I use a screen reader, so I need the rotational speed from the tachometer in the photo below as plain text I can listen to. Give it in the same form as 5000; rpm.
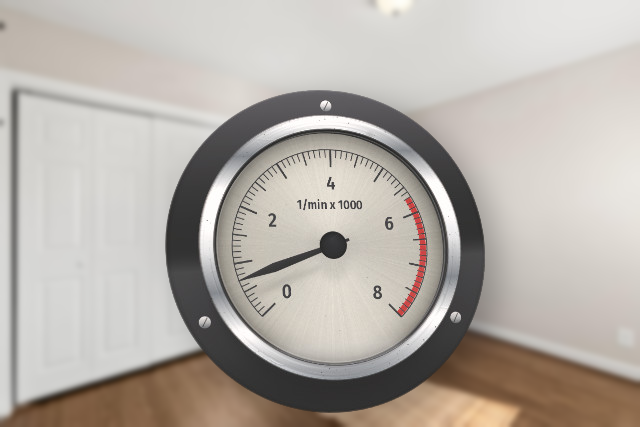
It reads 700; rpm
